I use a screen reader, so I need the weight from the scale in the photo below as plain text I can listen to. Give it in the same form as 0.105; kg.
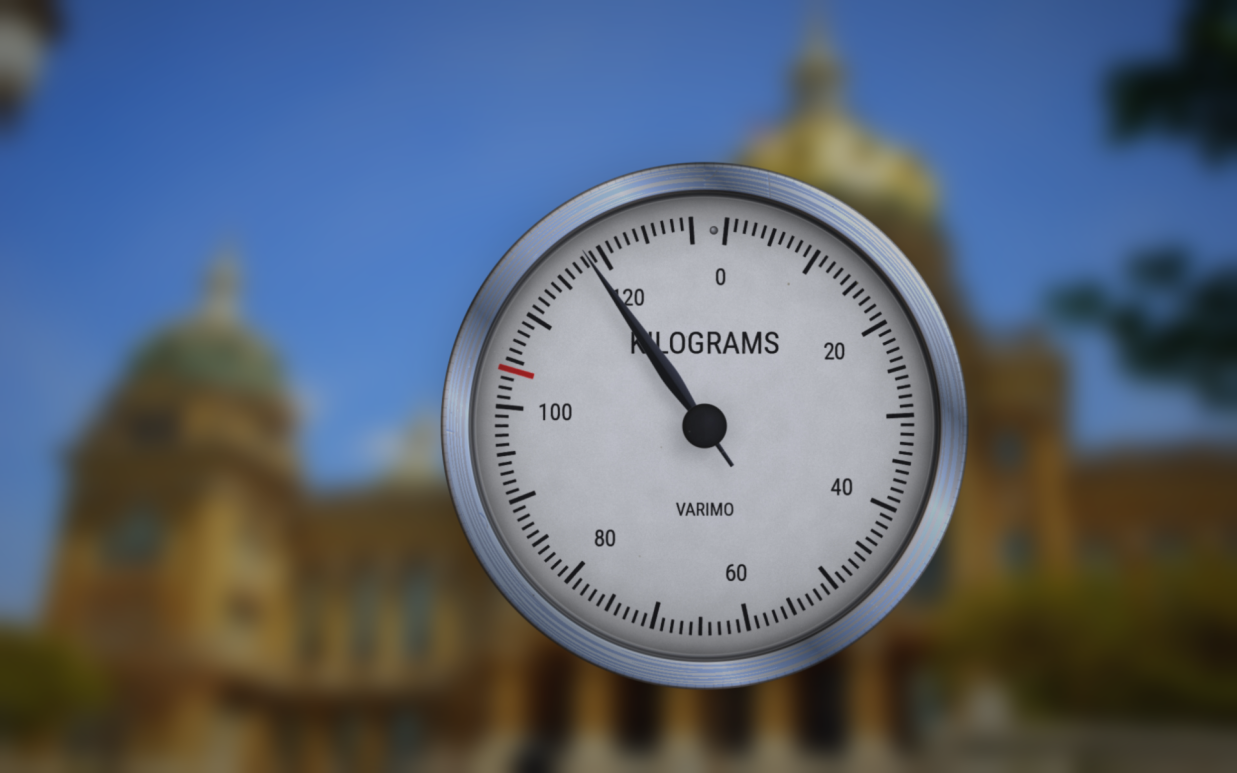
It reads 118.5; kg
